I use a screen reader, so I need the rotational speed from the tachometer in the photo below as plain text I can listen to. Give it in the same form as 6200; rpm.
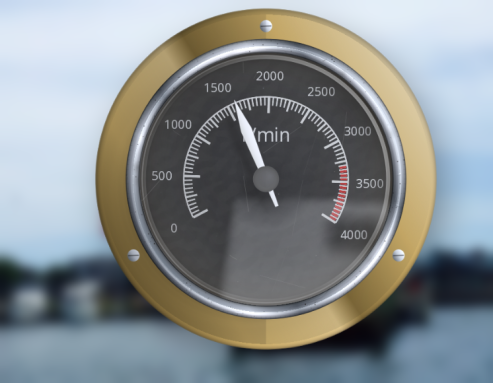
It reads 1600; rpm
